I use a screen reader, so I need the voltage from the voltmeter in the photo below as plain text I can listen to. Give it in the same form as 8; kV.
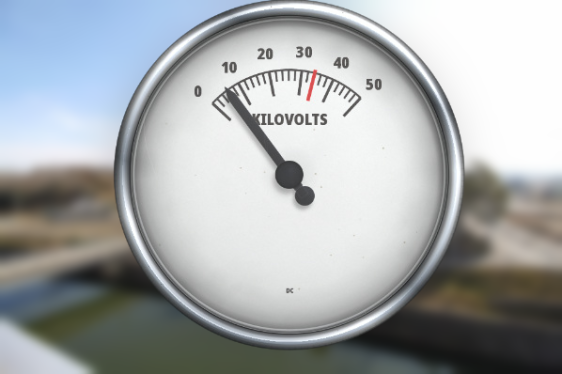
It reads 6; kV
